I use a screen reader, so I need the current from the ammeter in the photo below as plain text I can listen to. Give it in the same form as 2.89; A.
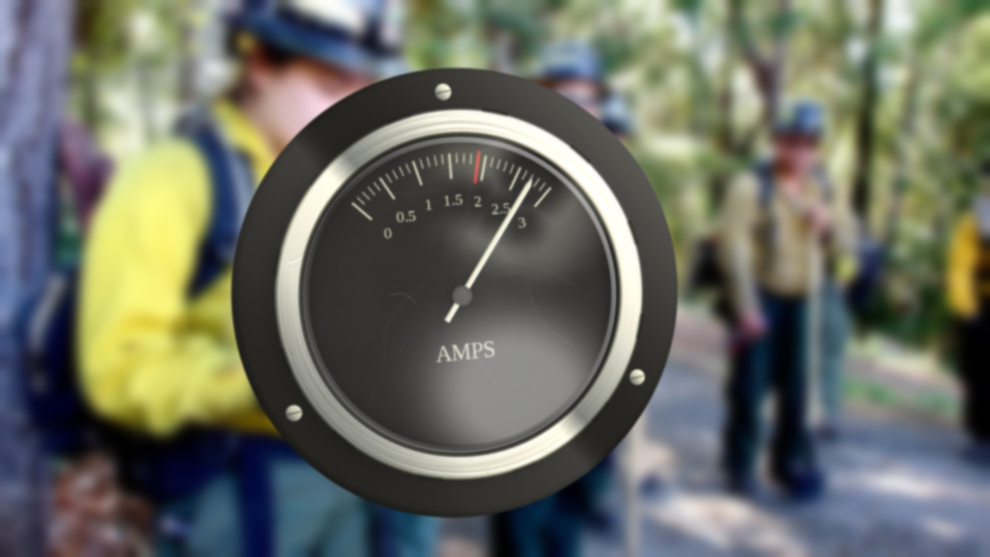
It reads 2.7; A
